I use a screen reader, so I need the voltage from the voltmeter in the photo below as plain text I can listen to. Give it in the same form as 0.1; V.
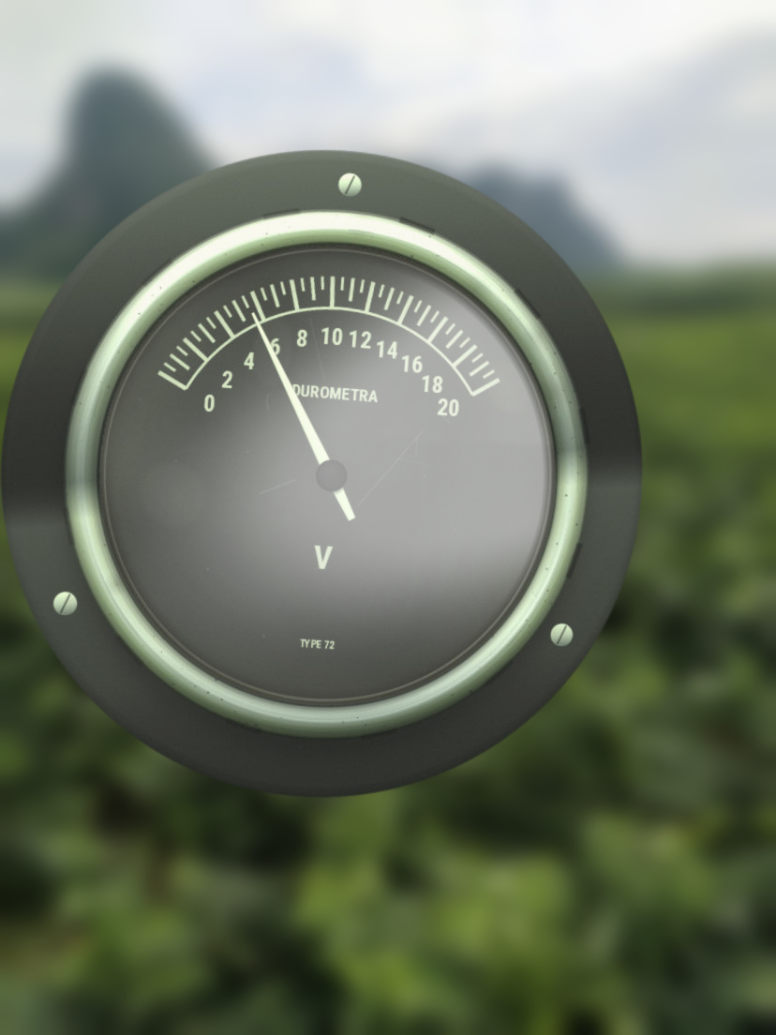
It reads 5.5; V
